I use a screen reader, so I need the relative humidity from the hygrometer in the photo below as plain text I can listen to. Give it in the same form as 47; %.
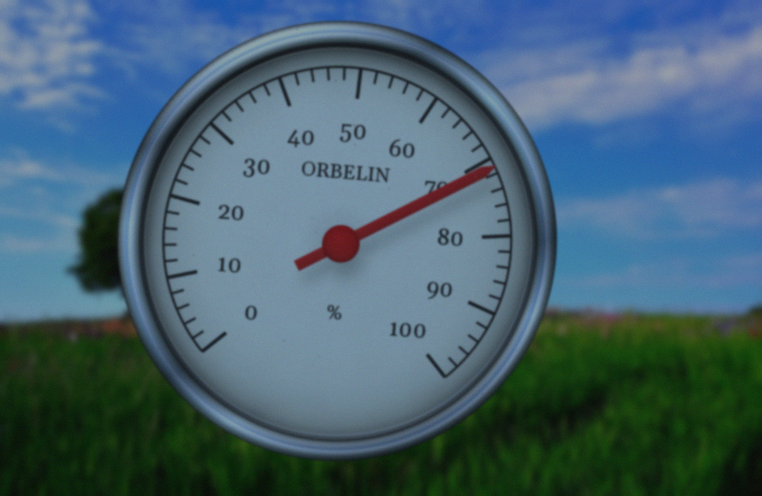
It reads 71; %
